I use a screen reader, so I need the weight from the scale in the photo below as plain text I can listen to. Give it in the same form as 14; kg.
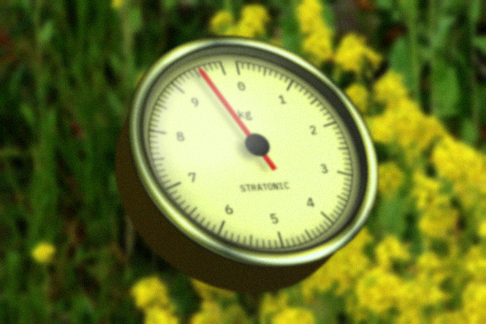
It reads 9.5; kg
